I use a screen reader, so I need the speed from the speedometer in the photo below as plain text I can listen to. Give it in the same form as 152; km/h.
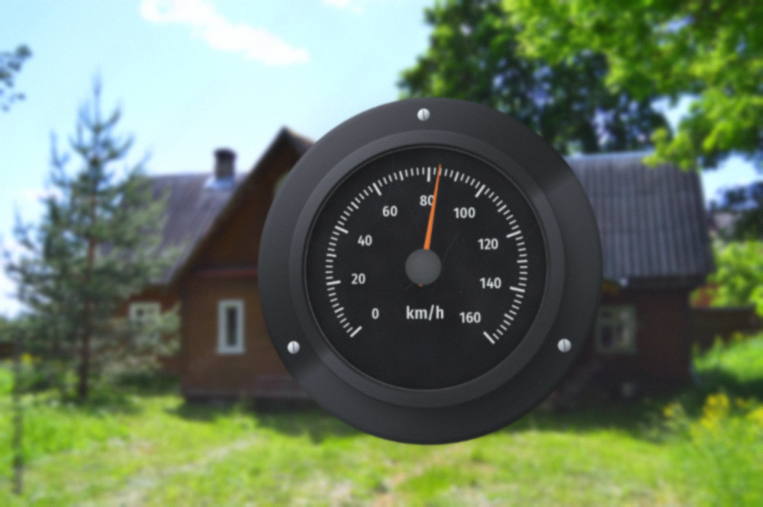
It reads 84; km/h
